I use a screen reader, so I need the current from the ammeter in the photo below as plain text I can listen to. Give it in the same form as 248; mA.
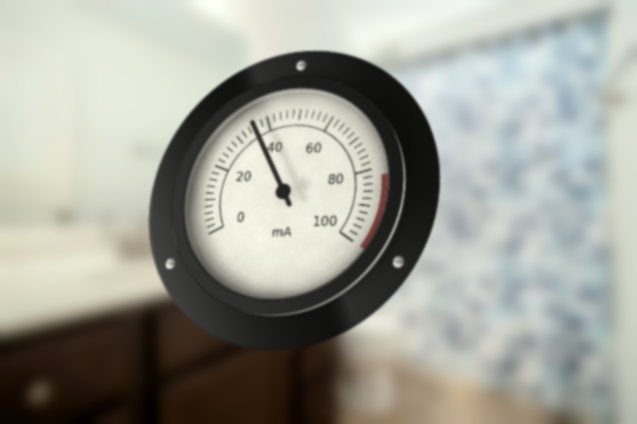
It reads 36; mA
